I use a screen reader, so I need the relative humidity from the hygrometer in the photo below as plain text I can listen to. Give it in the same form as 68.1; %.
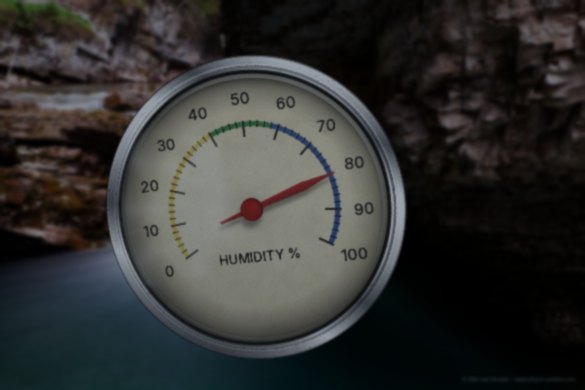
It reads 80; %
